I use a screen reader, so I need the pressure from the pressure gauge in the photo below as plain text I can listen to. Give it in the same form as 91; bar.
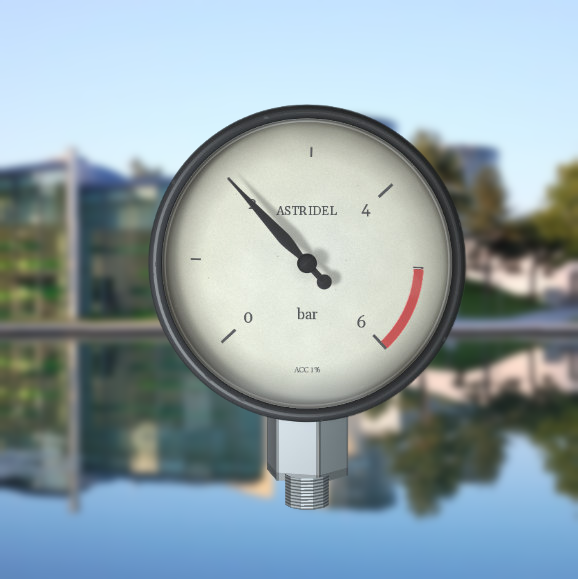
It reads 2; bar
